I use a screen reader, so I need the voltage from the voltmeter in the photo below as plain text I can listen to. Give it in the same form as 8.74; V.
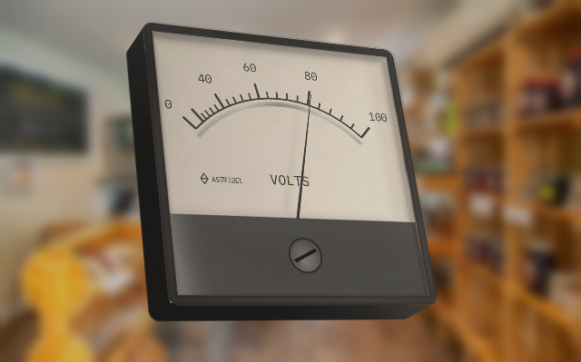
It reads 80; V
